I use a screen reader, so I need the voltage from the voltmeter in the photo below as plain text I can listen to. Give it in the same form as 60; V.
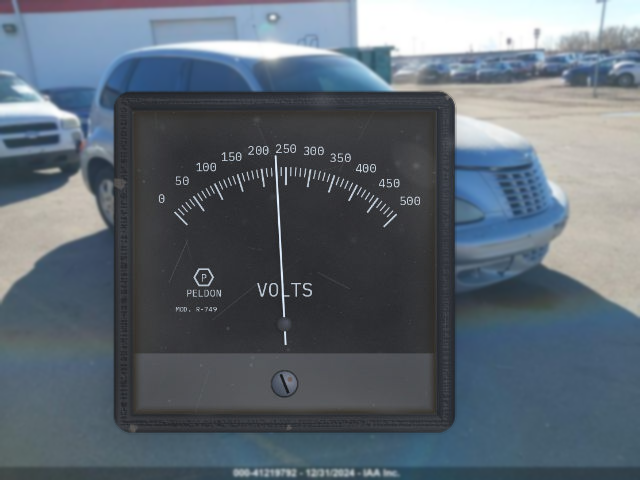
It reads 230; V
